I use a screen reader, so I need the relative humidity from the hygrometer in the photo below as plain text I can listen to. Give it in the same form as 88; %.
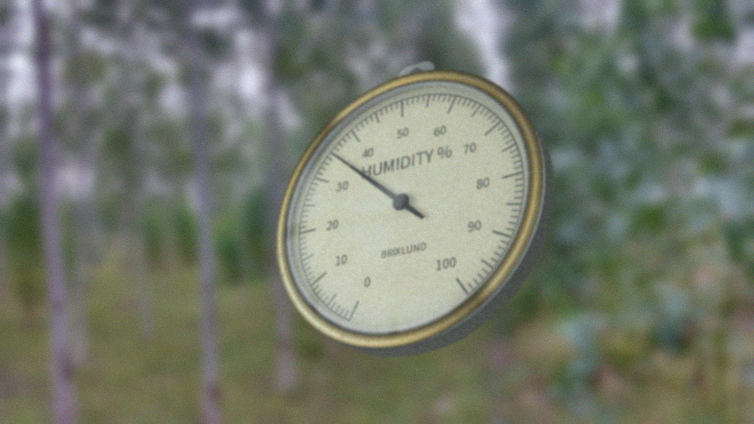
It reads 35; %
